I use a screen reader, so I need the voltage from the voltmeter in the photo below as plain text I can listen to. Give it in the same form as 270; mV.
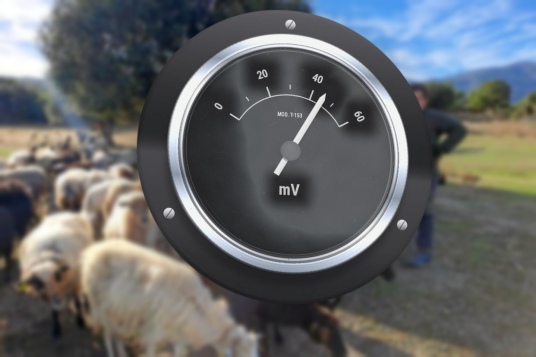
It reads 45; mV
